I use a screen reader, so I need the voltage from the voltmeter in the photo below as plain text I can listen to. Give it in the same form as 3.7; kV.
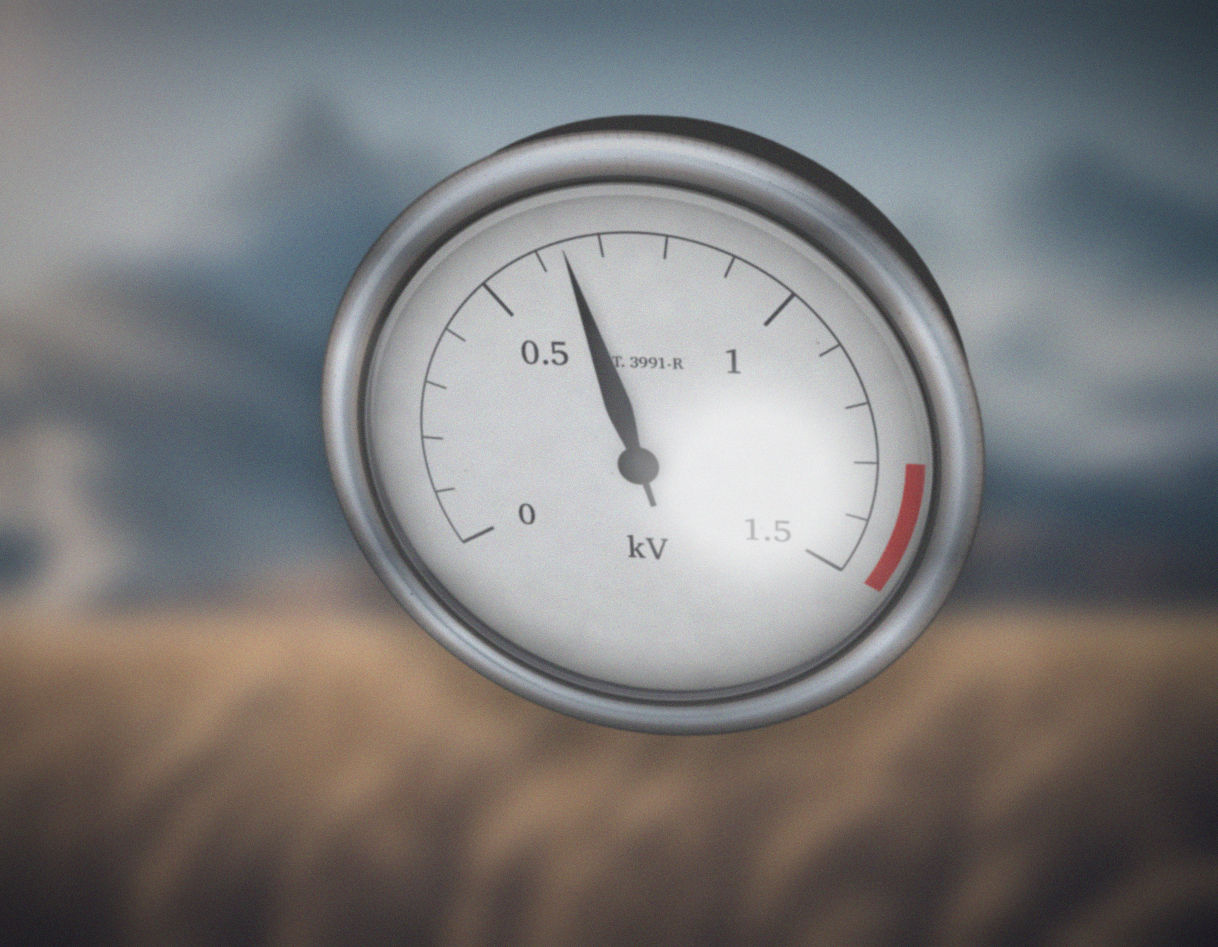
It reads 0.65; kV
